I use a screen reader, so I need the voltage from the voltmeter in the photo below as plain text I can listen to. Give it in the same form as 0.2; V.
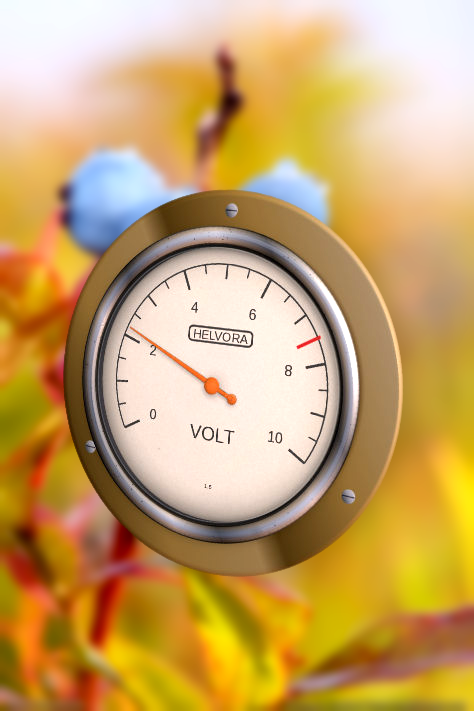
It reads 2.25; V
